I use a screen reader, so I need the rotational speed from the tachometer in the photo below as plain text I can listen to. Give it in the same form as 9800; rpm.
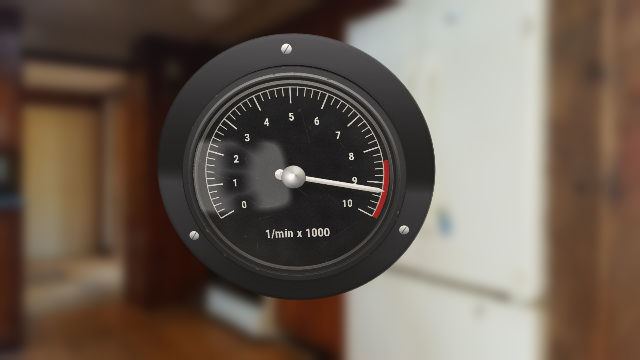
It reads 9200; rpm
